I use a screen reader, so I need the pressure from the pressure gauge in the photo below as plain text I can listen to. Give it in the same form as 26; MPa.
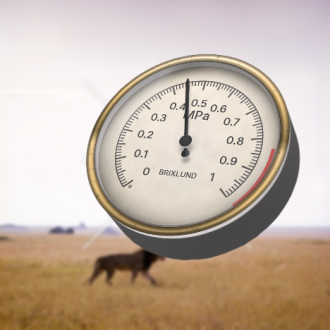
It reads 0.45; MPa
